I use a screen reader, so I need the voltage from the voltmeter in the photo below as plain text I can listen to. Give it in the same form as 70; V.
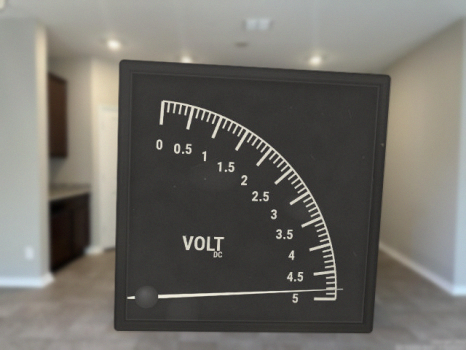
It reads 4.8; V
